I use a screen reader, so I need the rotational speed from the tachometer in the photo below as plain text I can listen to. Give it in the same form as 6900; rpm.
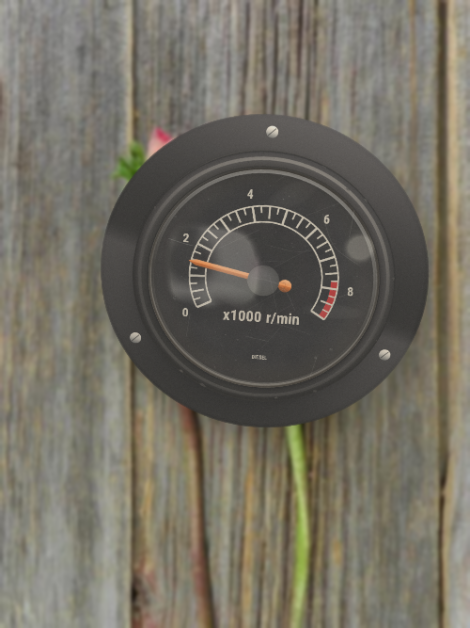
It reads 1500; rpm
